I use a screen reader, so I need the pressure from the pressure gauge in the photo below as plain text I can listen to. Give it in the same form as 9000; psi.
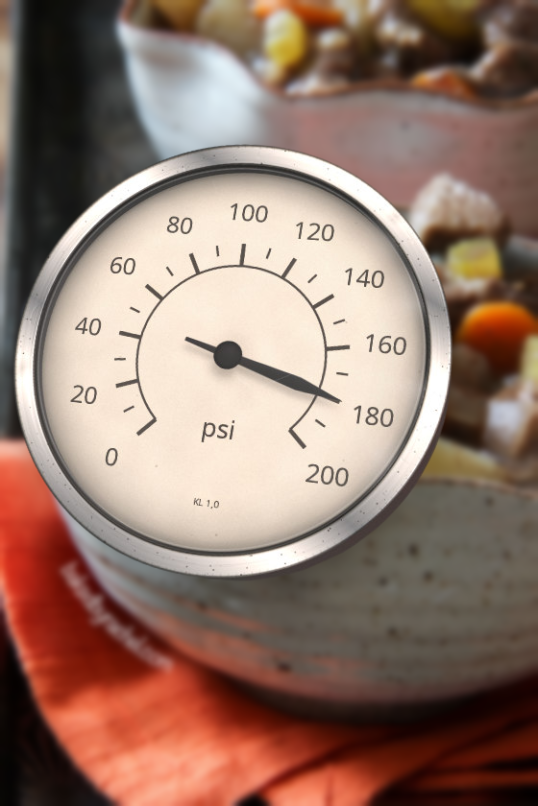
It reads 180; psi
